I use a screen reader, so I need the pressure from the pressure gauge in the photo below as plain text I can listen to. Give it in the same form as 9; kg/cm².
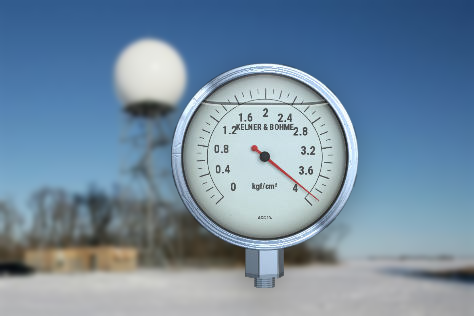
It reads 3.9; kg/cm²
